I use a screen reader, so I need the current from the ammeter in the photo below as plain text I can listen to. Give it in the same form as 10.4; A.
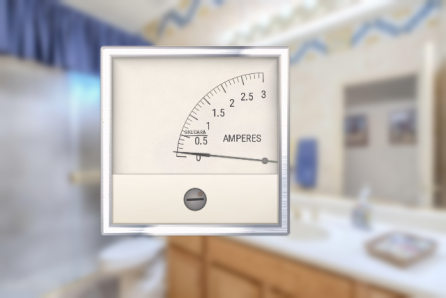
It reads 0.1; A
